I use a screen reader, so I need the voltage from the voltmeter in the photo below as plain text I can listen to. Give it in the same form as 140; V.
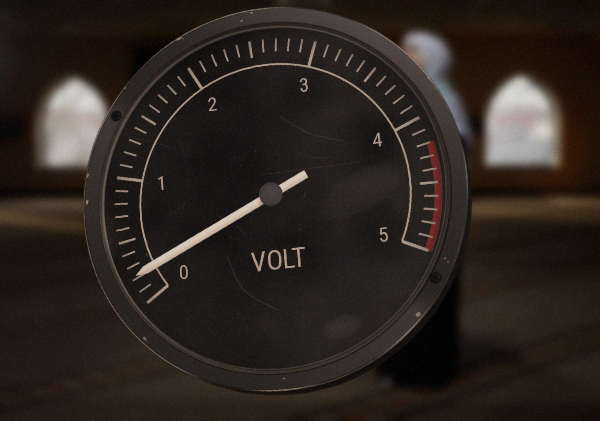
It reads 0.2; V
